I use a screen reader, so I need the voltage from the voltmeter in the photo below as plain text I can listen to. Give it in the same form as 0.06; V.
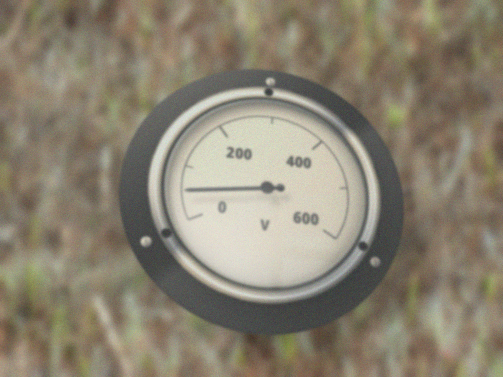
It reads 50; V
